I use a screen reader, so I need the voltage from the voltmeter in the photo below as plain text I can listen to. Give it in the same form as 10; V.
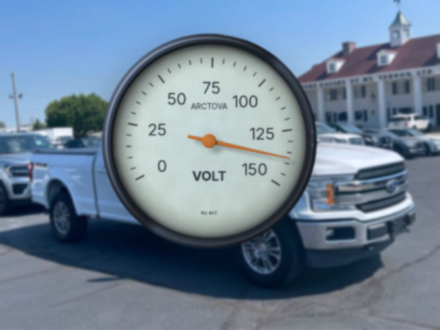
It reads 137.5; V
